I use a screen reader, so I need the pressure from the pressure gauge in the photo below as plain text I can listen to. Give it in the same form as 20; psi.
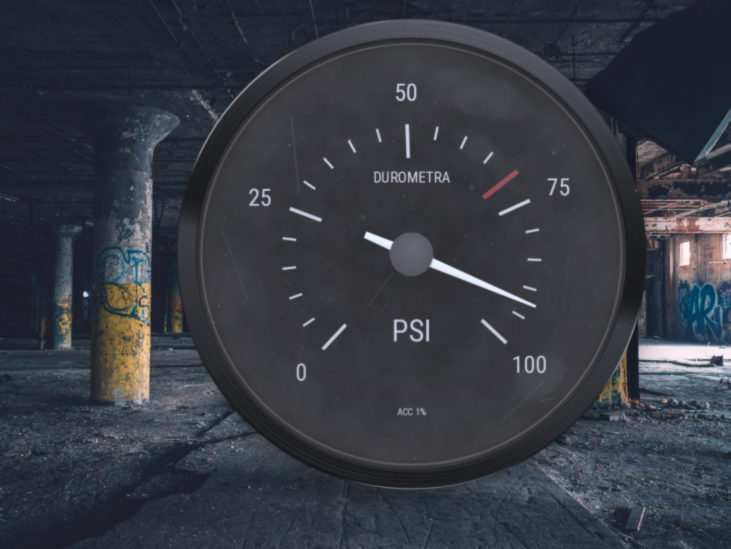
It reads 92.5; psi
